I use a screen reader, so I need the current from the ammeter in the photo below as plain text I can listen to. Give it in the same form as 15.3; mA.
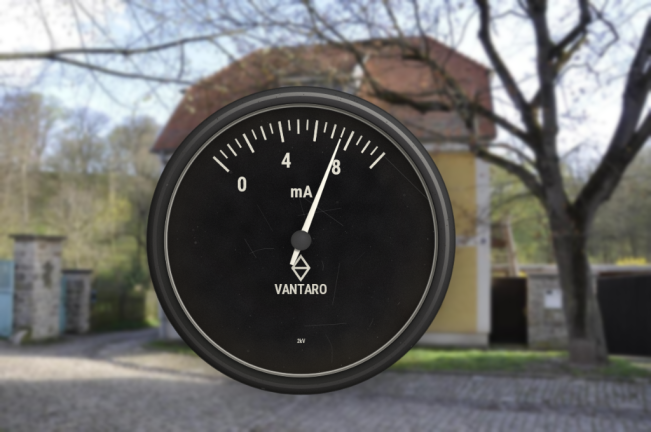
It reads 7.5; mA
